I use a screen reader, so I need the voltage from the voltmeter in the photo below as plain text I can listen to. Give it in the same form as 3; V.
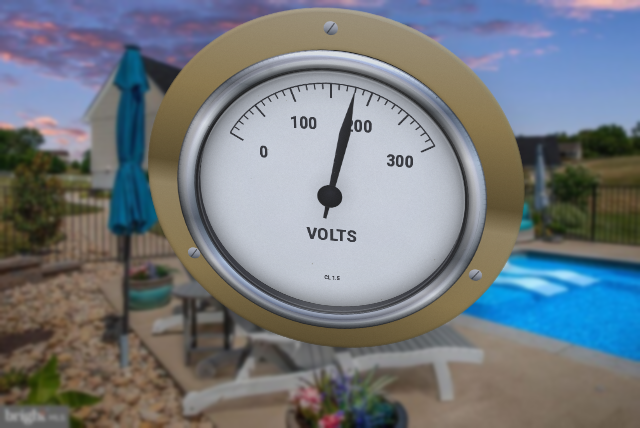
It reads 180; V
